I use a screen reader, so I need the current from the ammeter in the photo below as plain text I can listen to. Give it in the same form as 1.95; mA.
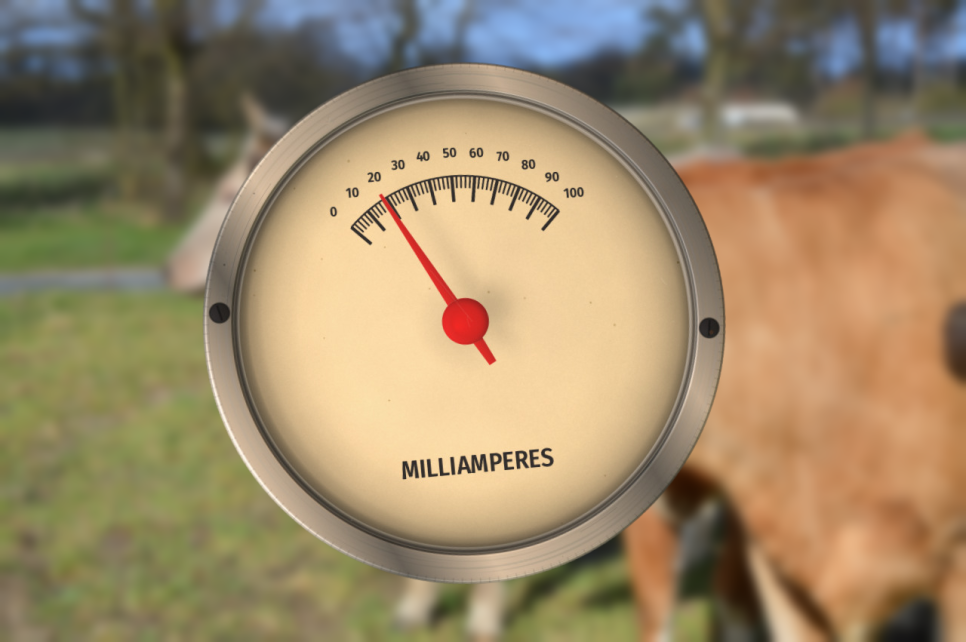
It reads 18; mA
